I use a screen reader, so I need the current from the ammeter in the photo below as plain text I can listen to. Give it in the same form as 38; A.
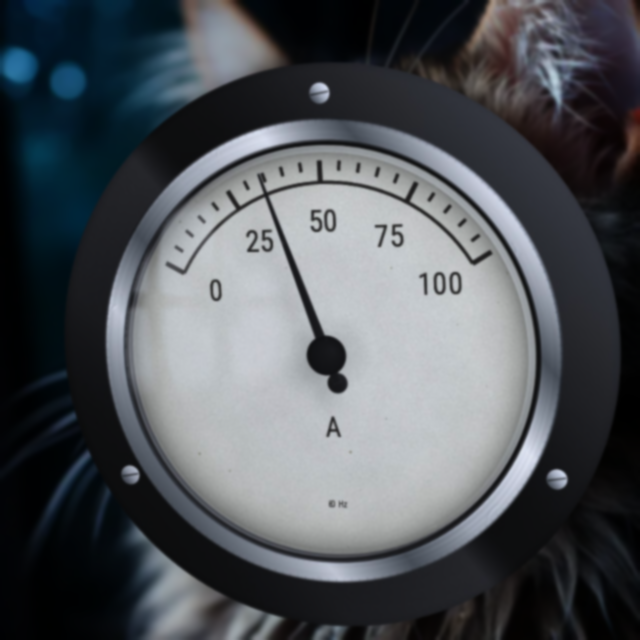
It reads 35; A
